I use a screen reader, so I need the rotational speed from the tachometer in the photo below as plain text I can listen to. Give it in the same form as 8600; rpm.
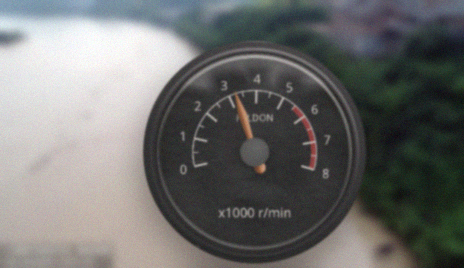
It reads 3250; rpm
